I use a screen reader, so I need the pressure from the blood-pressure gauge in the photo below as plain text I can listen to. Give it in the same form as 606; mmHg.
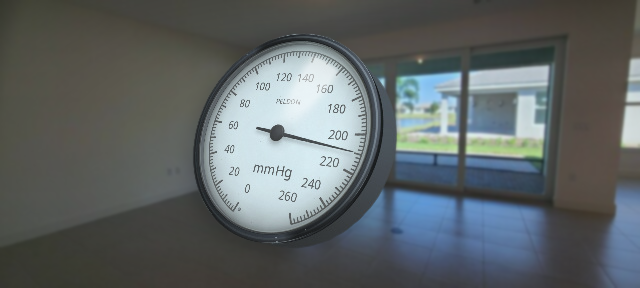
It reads 210; mmHg
